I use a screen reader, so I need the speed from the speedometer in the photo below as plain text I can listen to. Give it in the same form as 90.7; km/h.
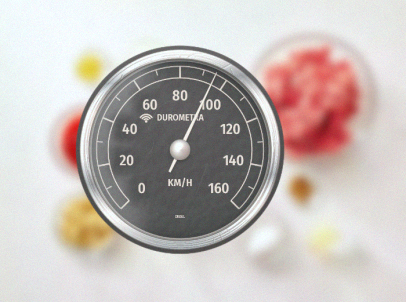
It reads 95; km/h
